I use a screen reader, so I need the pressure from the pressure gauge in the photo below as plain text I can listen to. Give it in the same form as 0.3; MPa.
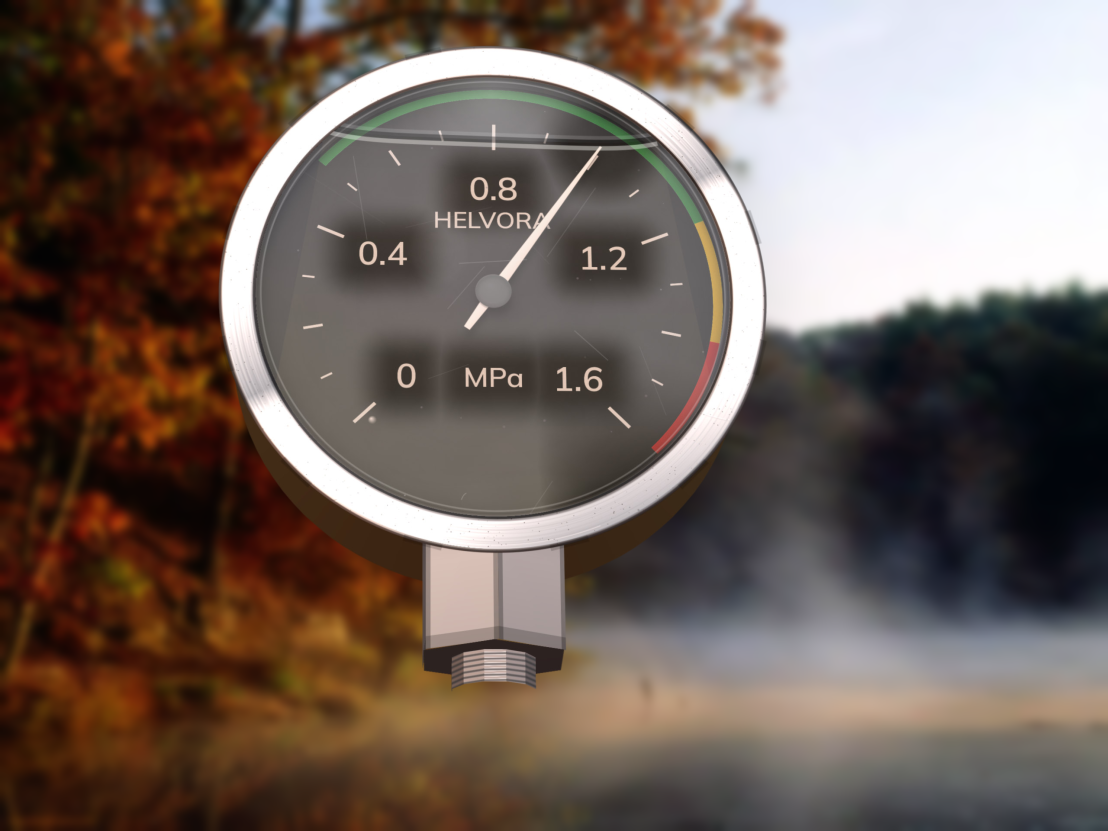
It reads 1; MPa
